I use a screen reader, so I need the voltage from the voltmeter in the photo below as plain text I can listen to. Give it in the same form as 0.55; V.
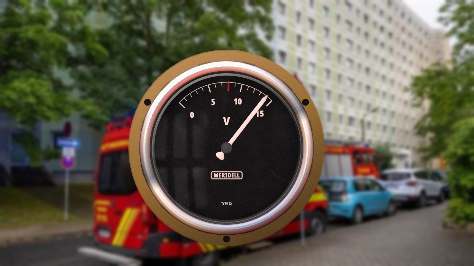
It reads 14; V
